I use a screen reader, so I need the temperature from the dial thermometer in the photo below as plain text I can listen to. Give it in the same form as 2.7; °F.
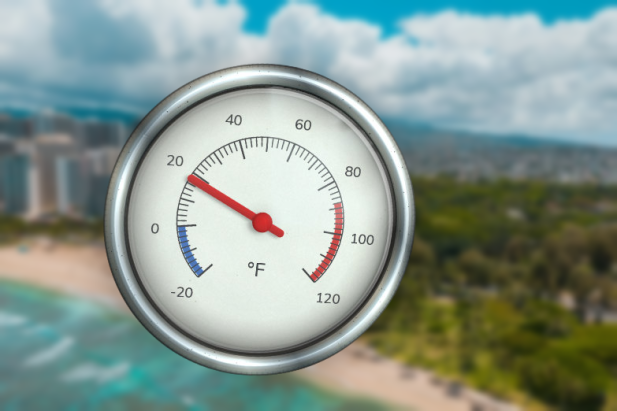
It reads 18; °F
